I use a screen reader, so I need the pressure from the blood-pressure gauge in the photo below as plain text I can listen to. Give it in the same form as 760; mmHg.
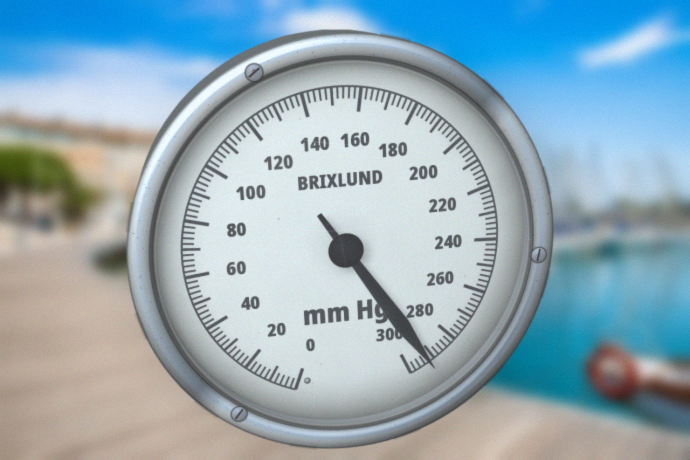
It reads 292; mmHg
